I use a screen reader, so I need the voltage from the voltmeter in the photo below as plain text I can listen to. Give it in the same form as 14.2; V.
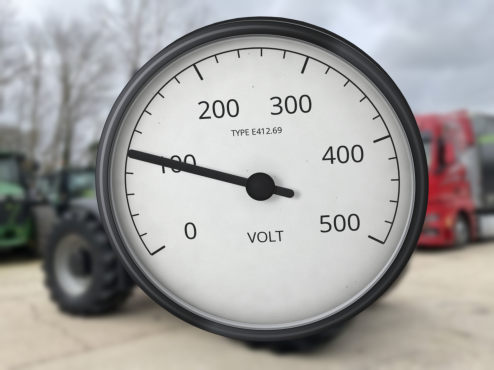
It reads 100; V
